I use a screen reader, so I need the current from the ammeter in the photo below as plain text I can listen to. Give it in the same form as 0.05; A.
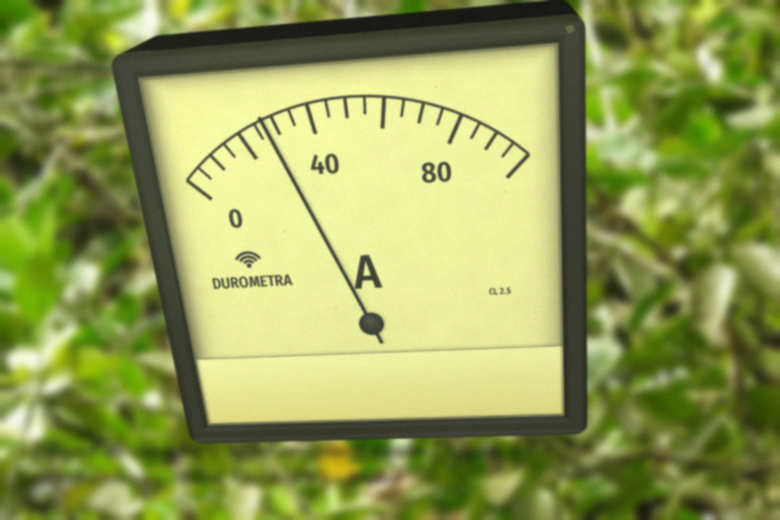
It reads 27.5; A
